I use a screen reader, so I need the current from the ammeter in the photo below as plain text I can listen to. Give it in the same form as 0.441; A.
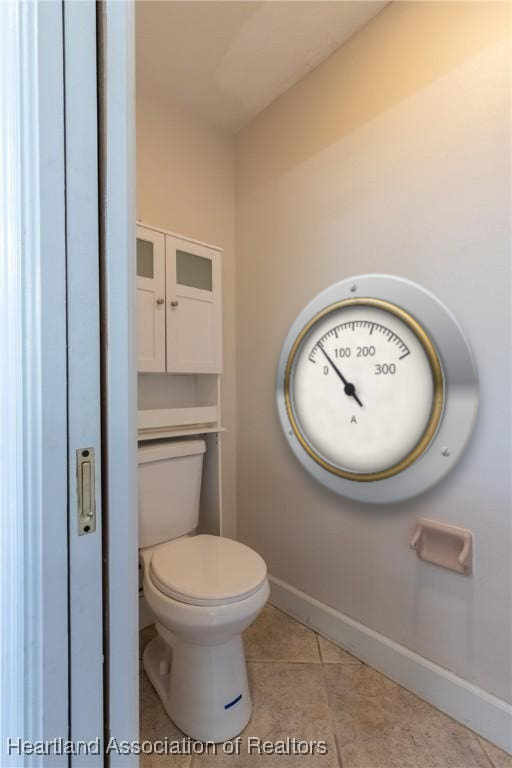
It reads 50; A
